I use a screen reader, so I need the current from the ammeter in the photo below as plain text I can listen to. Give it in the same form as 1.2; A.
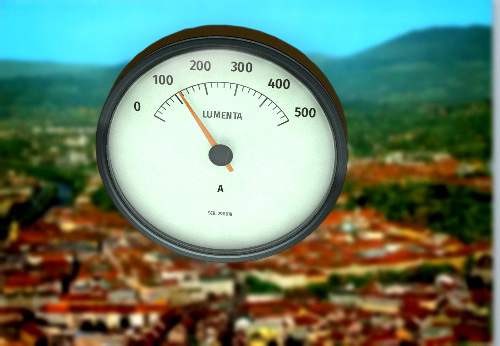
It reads 120; A
